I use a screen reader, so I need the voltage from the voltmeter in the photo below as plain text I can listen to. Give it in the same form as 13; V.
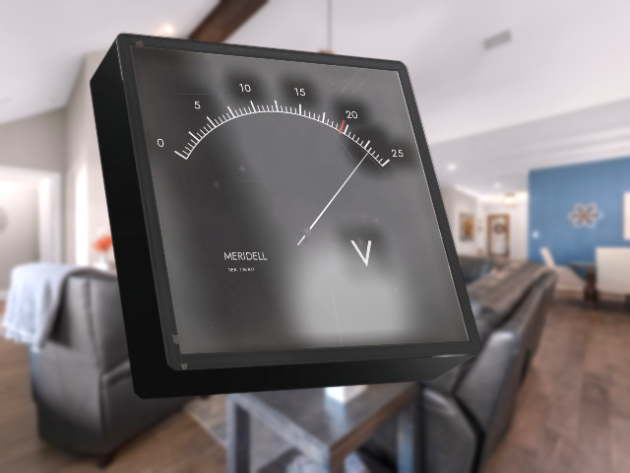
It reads 23; V
